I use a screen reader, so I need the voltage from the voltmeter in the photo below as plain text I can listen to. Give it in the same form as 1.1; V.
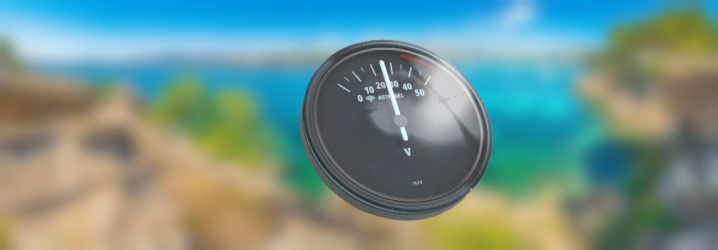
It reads 25; V
